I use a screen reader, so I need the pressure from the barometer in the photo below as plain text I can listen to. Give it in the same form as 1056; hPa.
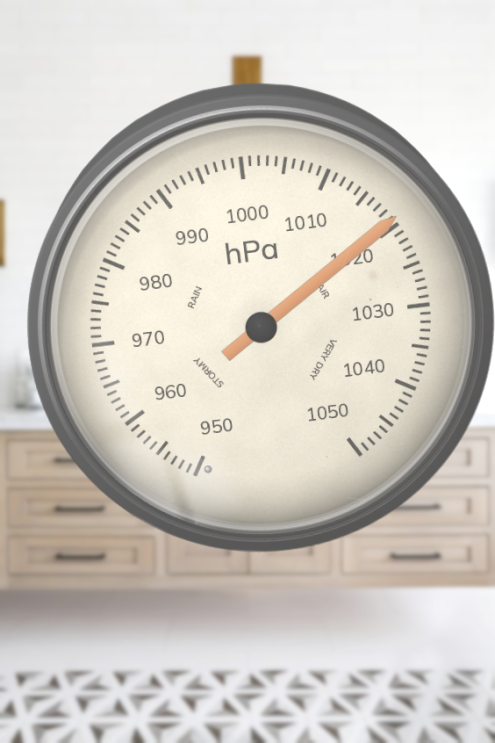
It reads 1019; hPa
